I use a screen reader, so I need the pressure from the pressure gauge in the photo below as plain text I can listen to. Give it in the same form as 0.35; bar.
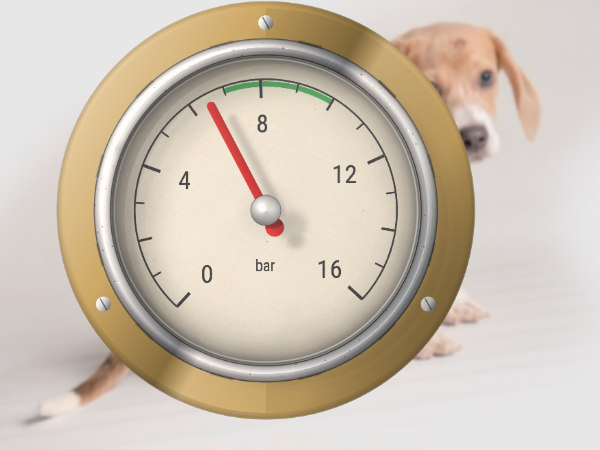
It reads 6.5; bar
